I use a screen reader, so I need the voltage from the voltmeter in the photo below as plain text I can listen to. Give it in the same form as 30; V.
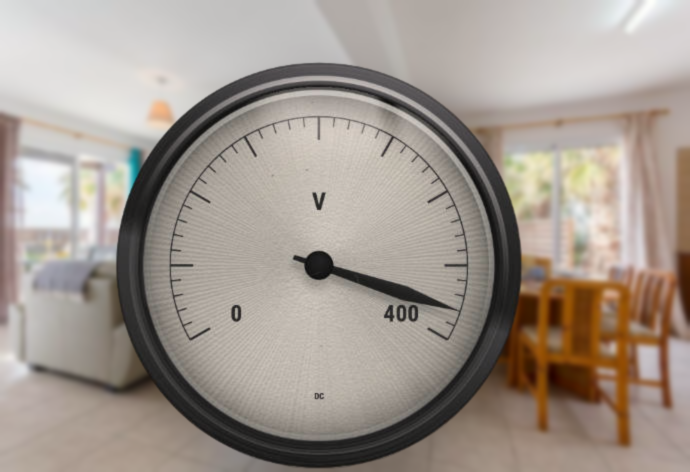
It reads 380; V
